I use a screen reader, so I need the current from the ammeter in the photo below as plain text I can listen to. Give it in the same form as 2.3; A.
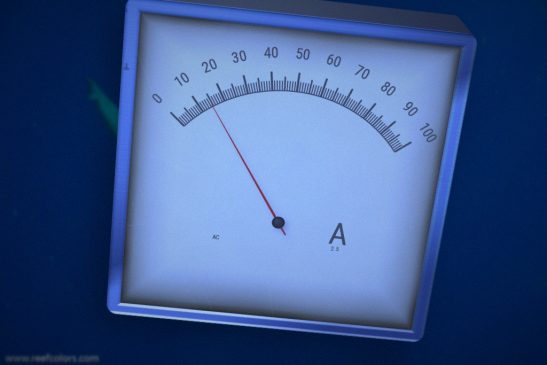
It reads 15; A
